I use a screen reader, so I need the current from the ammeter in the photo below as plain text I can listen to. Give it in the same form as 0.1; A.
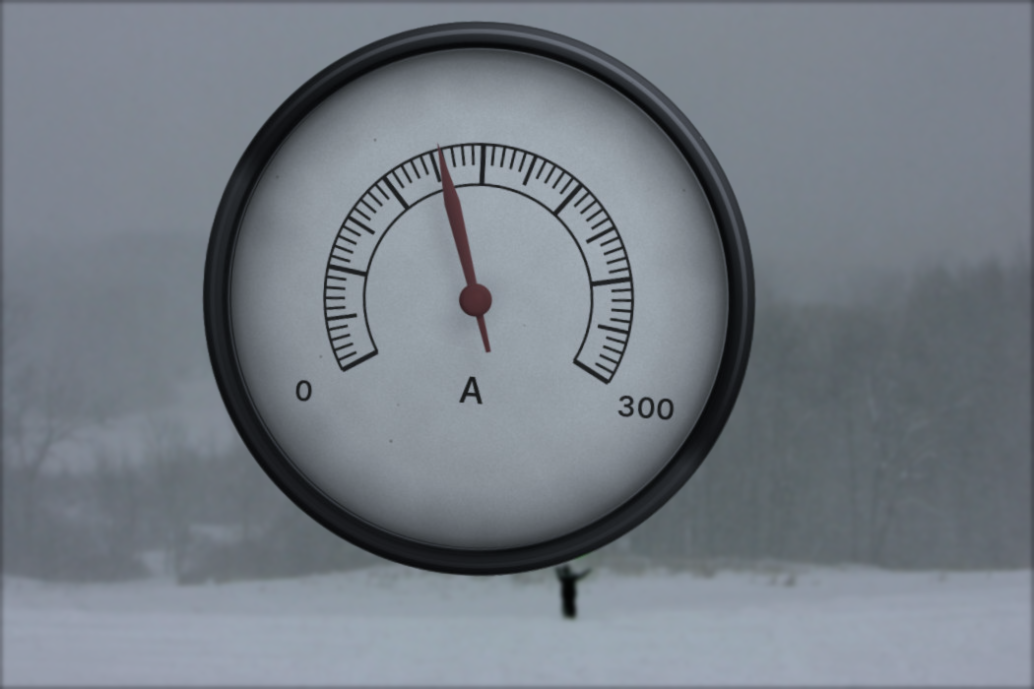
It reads 130; A
